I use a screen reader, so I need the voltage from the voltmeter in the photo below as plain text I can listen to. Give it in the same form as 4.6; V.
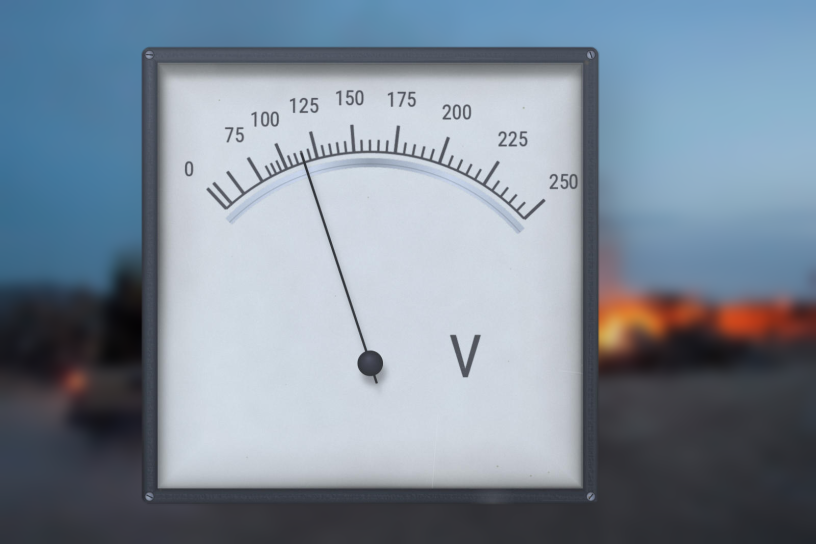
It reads 115; V
